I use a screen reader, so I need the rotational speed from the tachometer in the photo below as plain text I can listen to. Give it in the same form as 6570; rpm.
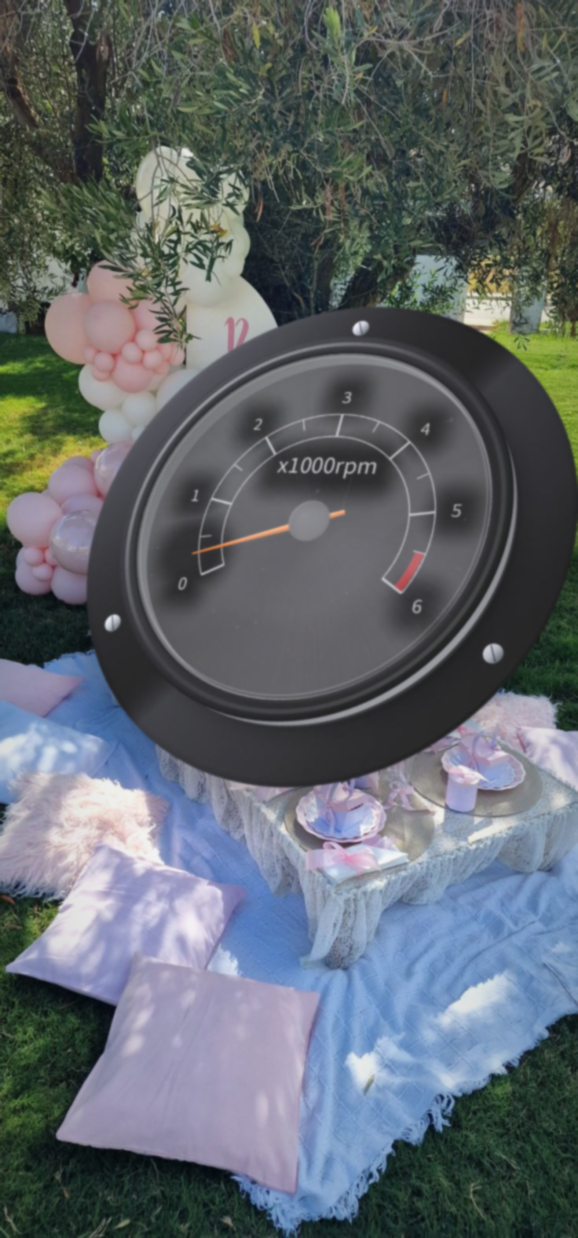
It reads 250; rpm
